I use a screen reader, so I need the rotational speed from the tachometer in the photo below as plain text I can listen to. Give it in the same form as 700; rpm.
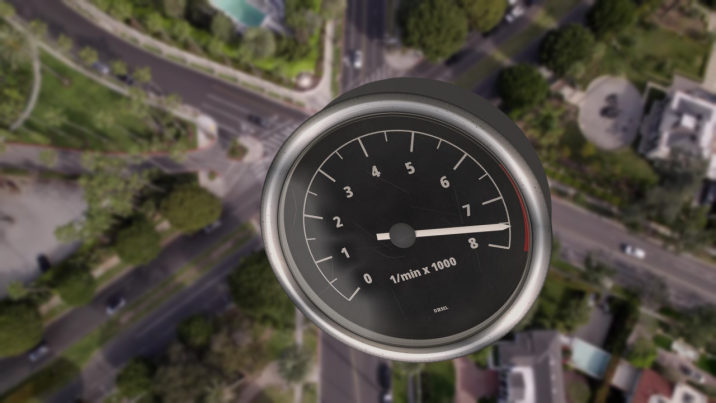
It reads 7500; rpm
